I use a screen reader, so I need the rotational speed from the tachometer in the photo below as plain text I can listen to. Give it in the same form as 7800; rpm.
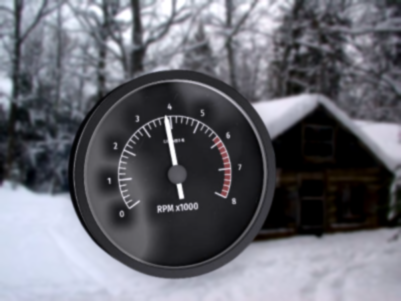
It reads 3800; rpm
